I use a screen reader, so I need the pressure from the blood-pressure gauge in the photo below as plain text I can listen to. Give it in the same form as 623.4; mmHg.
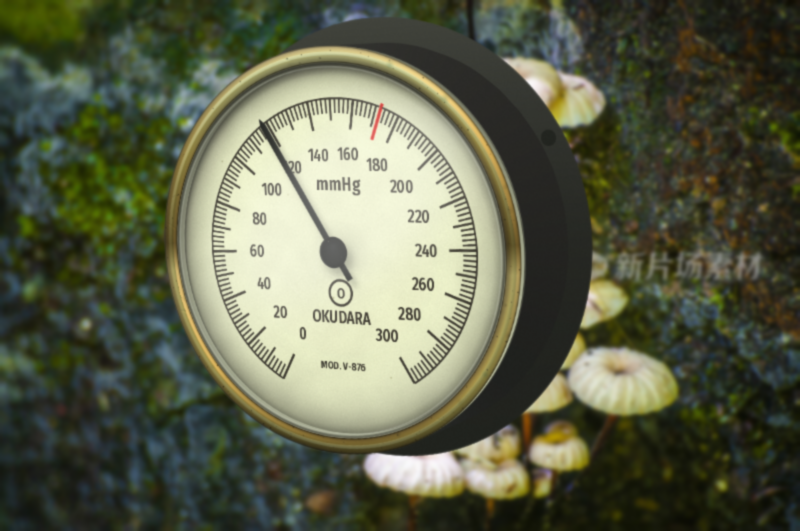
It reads 120; mmHg
